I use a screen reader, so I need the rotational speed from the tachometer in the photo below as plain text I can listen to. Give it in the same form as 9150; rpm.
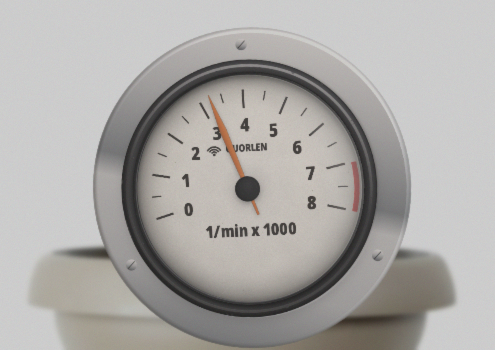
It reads 3250; rpm
